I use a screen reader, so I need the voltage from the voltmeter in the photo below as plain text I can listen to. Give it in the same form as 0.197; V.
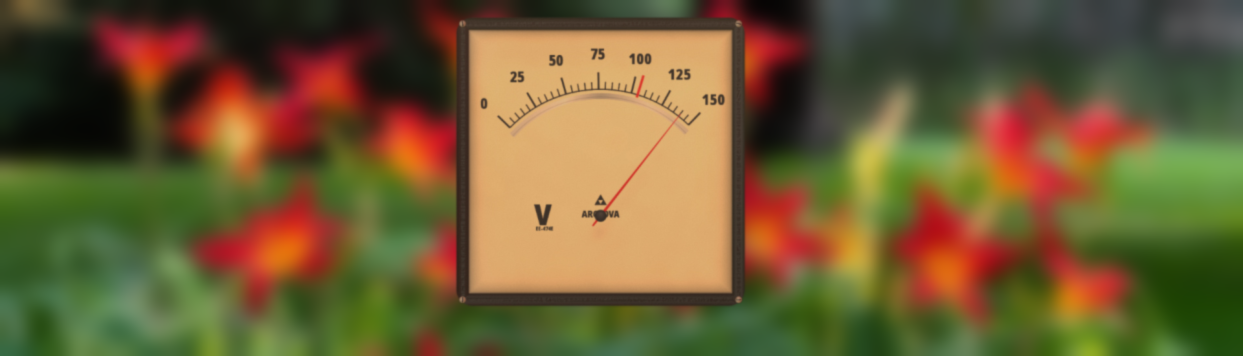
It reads 140; V
